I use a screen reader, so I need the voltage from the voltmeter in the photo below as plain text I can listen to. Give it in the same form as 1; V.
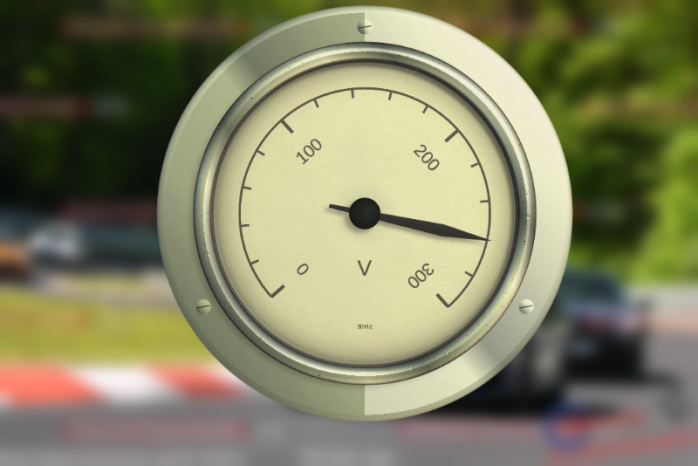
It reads 260; V
